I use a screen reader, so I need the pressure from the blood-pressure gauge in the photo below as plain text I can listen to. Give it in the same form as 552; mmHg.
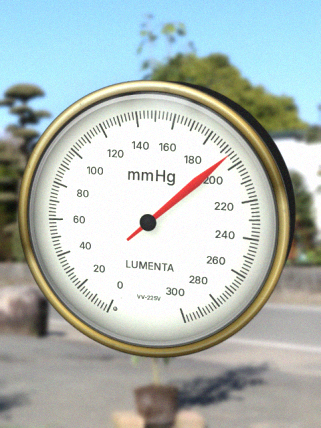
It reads 194; mmHg
